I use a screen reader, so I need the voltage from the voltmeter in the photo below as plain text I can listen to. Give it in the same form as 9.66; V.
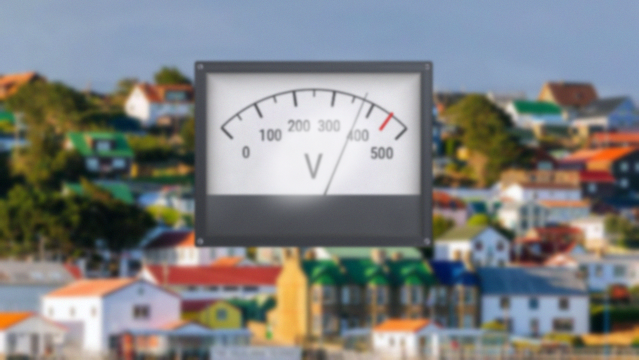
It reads 375; V
